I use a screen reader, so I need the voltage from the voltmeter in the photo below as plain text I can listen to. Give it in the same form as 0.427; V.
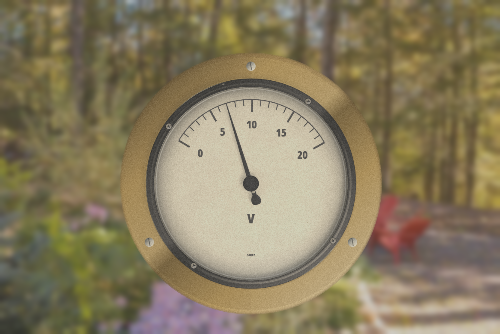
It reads 7; V
